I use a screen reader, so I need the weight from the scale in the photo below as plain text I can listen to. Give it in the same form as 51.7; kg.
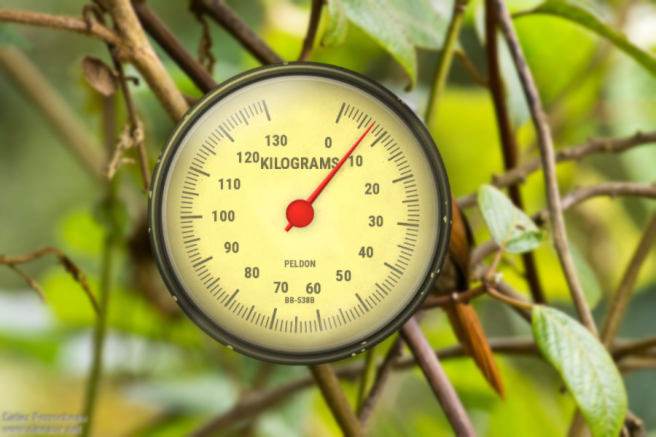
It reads 7; kg
